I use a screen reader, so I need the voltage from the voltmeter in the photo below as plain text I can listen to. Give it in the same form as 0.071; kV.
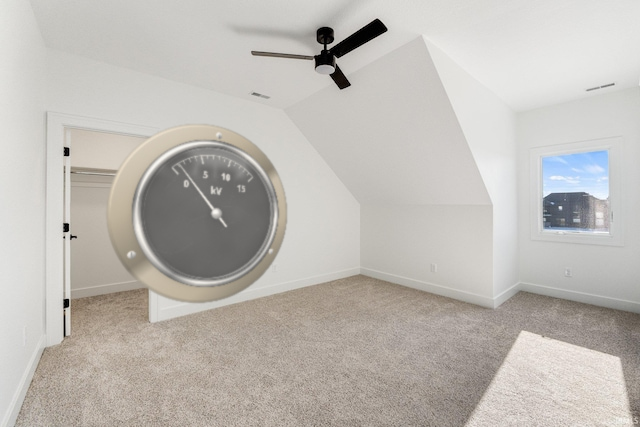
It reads 1; kV
